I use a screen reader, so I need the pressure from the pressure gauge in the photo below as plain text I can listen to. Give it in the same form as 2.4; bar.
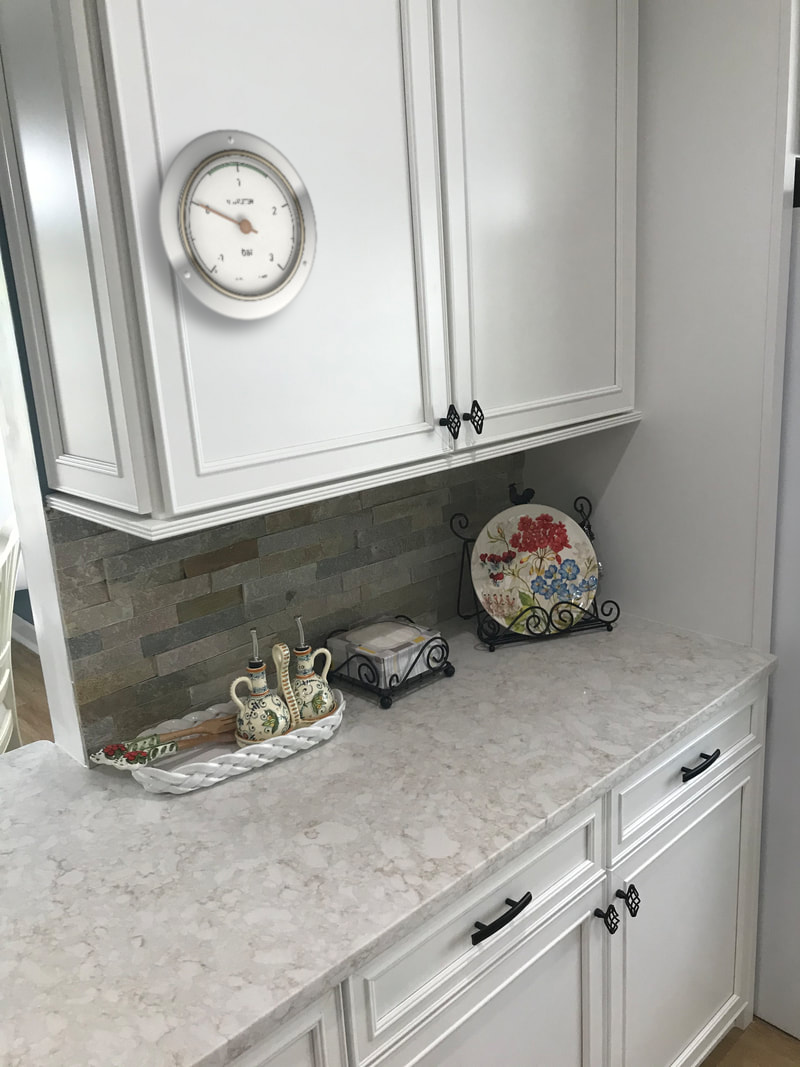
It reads 0; bar
